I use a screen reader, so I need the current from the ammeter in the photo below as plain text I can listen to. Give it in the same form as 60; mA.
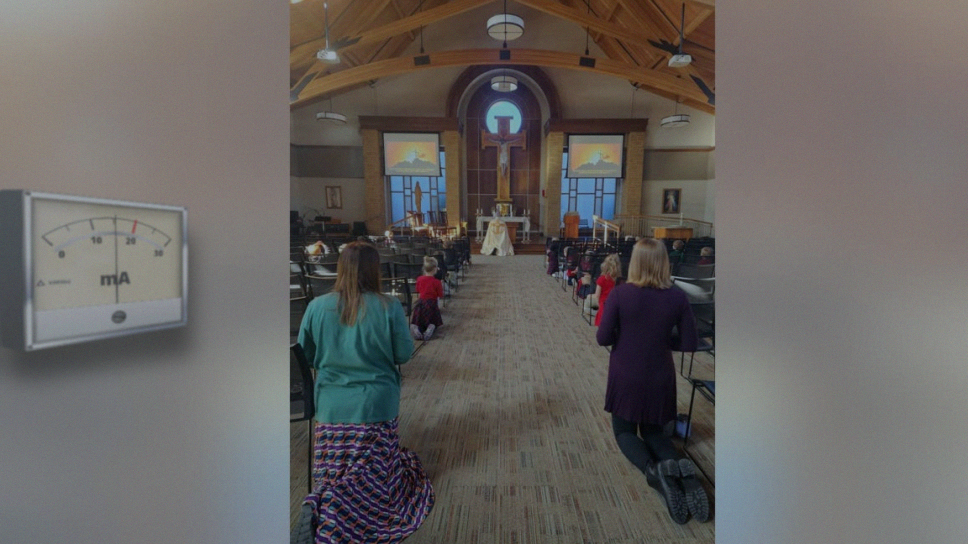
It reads 15; mA
